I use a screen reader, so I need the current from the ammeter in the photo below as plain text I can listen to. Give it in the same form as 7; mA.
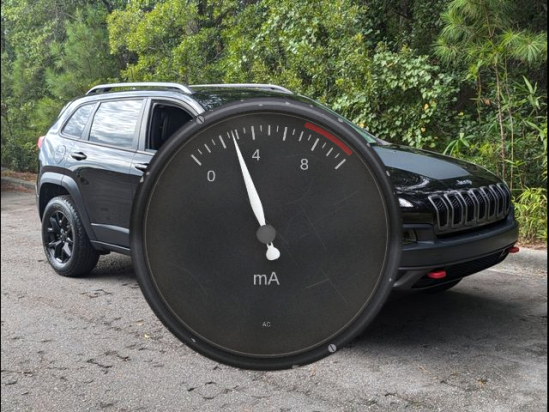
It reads 2.75; mA
